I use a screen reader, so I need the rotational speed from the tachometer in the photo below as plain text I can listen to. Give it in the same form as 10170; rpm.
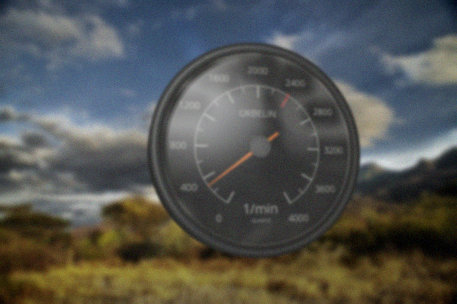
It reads 300; rpm
